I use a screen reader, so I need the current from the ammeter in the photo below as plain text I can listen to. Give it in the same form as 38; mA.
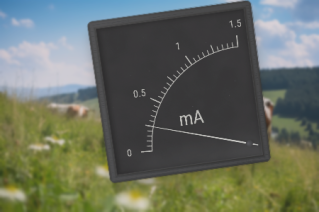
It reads 0.25; mA
